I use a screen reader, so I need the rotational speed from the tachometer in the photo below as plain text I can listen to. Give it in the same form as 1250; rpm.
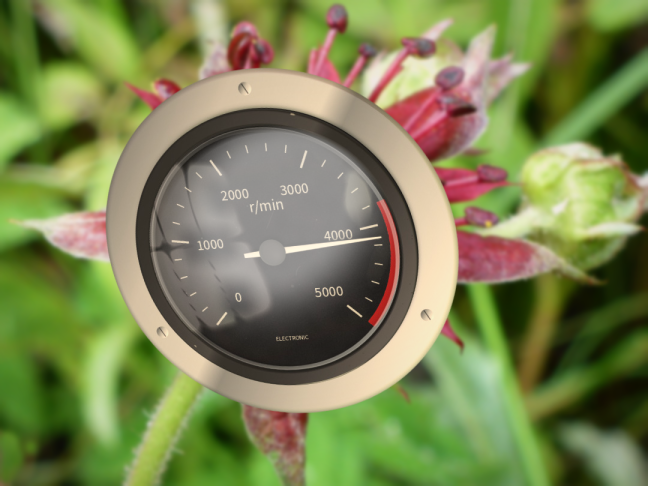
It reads 4100; rpm
